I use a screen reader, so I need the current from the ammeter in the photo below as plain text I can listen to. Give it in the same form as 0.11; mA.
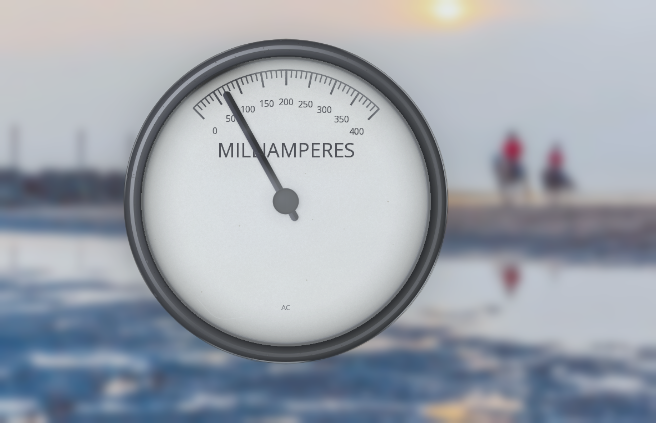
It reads 70; mA
